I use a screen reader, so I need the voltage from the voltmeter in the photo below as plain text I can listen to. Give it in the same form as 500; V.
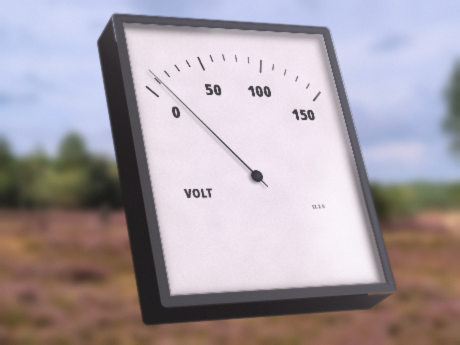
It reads 10; V
